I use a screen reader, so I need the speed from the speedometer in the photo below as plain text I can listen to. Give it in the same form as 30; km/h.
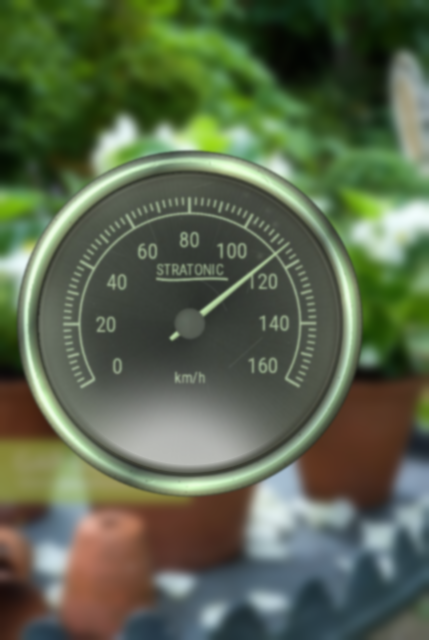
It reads 114; km/h
